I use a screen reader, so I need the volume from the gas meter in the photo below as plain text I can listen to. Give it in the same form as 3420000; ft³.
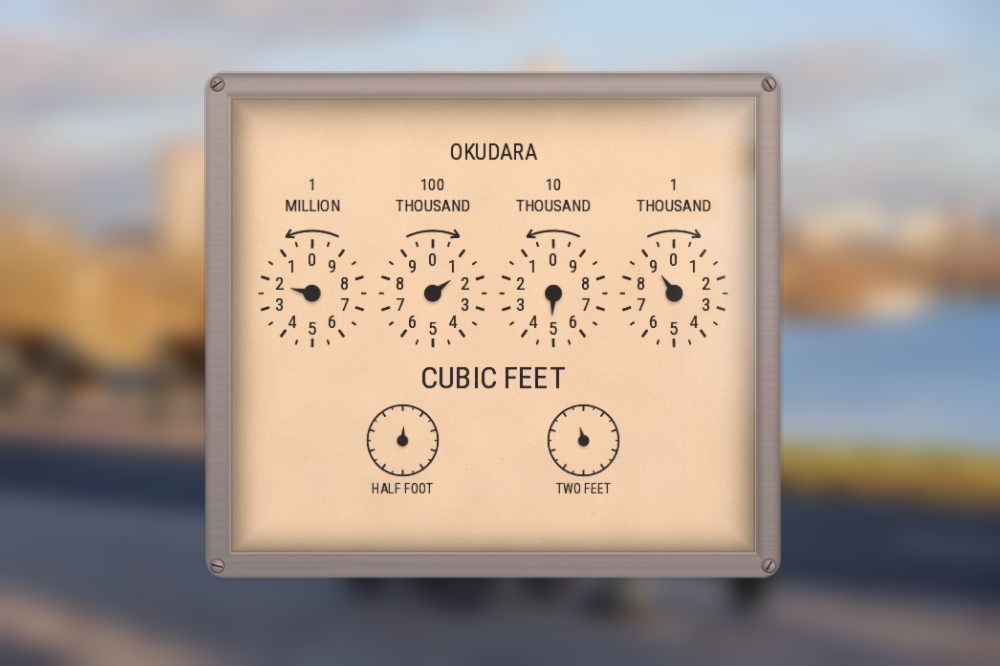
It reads 214900; ft³
